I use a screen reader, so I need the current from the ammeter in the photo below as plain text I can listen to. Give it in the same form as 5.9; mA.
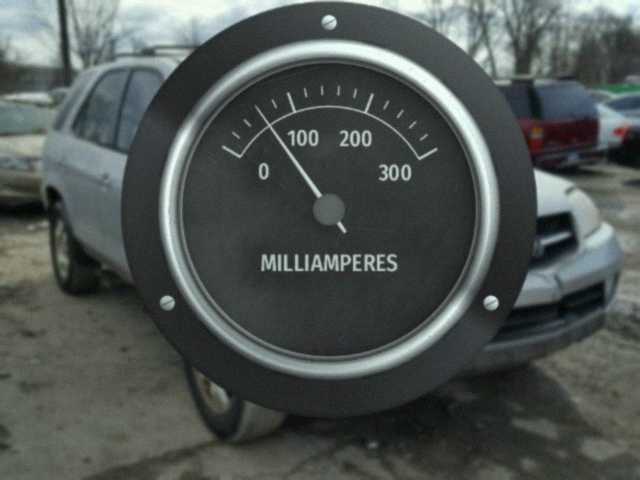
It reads 60; mA
